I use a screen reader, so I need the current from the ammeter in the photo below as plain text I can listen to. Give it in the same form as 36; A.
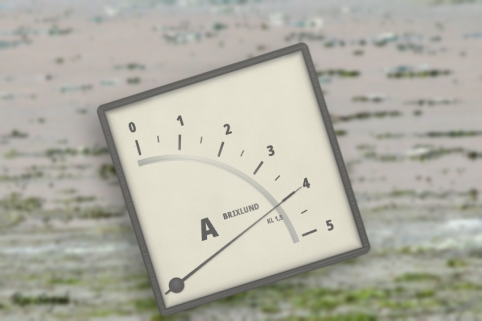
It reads 4; A
